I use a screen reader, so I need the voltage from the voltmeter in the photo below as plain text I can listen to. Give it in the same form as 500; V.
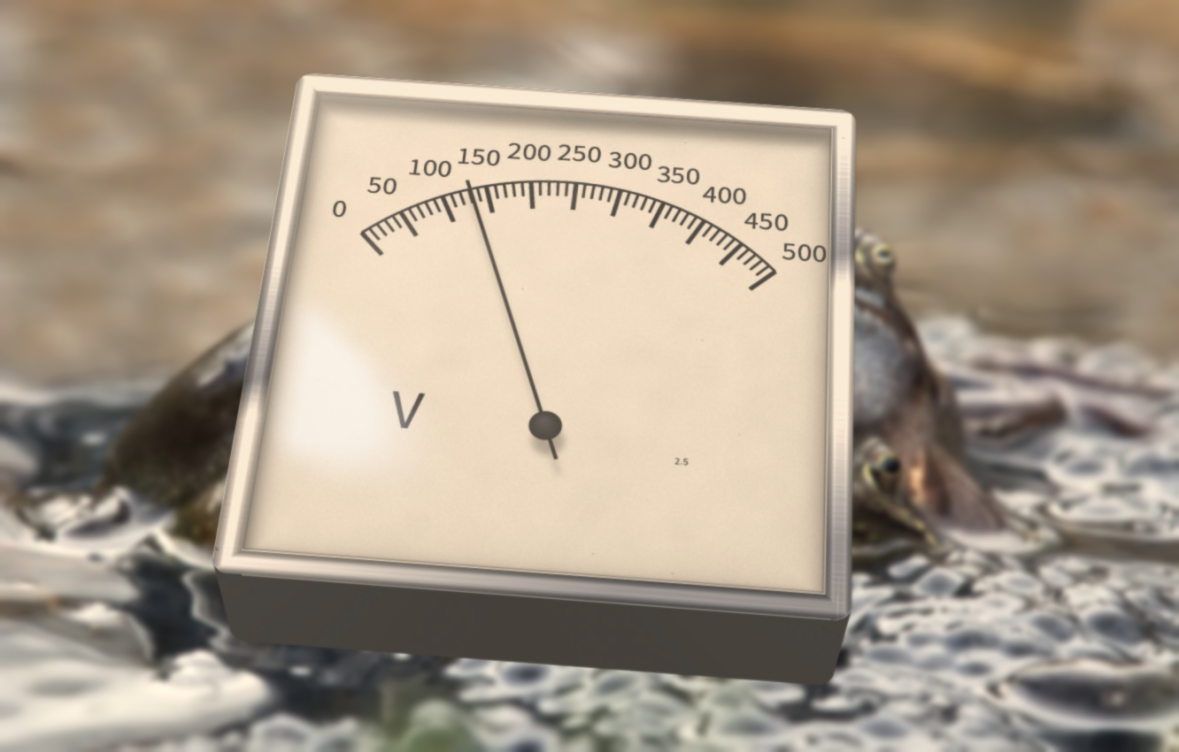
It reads 130; V
